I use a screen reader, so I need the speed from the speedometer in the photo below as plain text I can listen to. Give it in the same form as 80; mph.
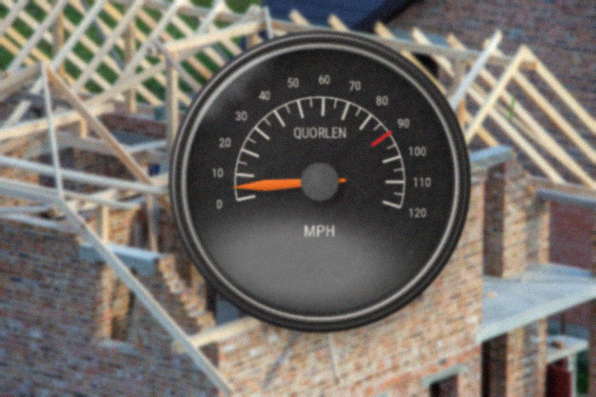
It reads 5; mph
